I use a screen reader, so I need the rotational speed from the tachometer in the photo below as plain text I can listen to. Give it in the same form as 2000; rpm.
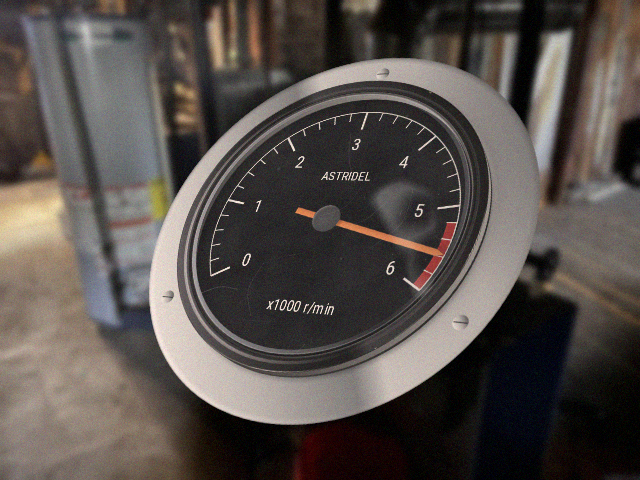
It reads 5600; rpm
